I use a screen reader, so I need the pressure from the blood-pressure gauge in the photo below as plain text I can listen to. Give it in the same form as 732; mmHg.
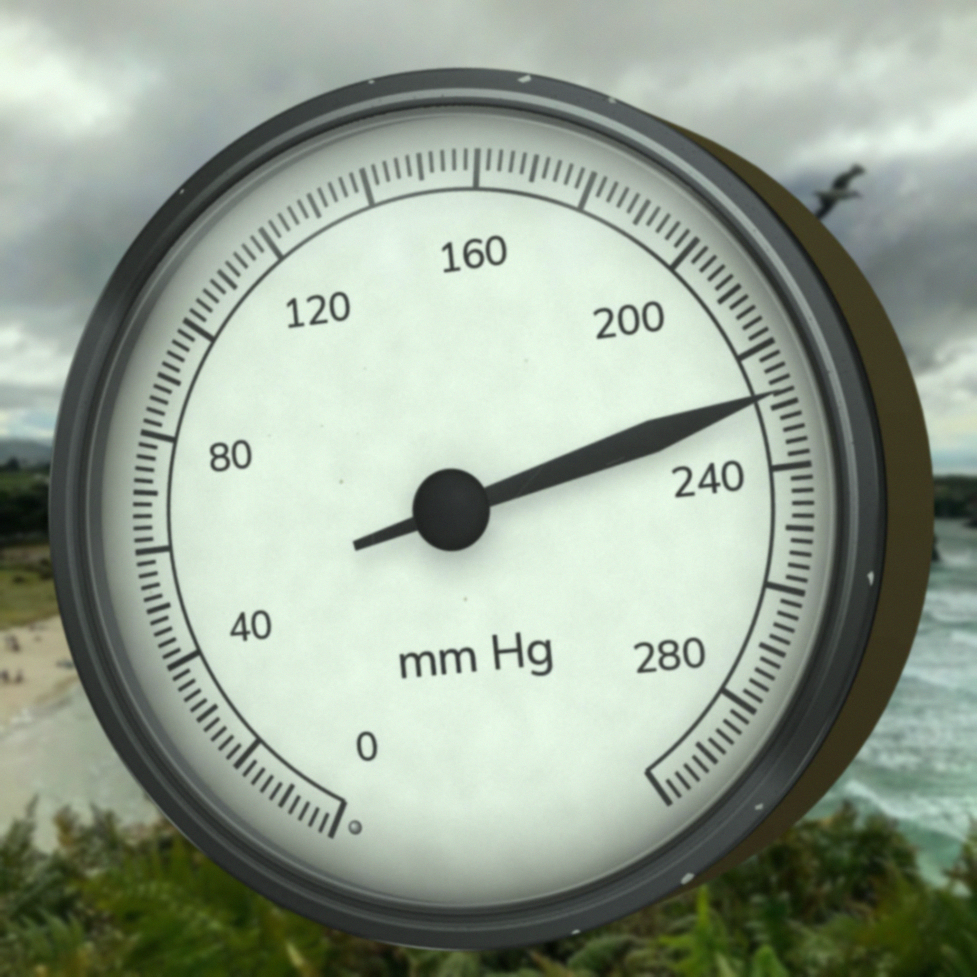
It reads 228; mmHg
